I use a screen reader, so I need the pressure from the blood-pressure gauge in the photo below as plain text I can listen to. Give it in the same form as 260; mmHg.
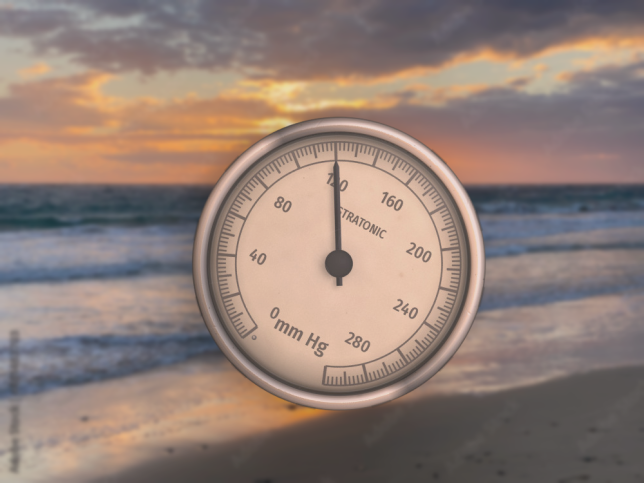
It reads 120; mmHg
